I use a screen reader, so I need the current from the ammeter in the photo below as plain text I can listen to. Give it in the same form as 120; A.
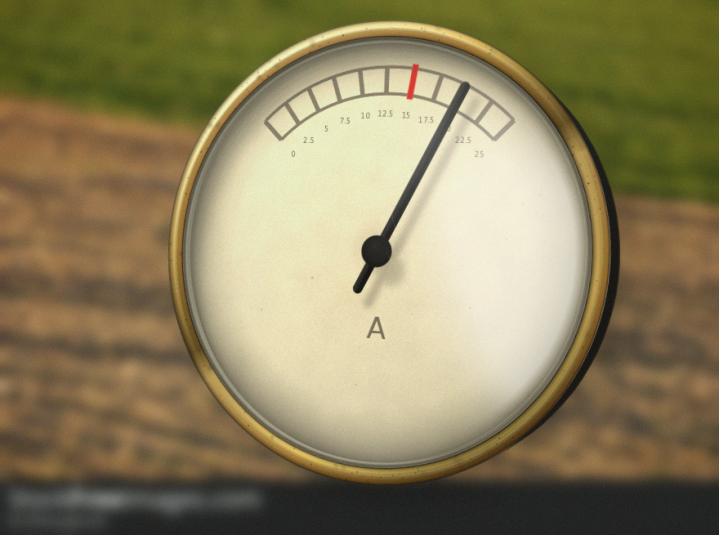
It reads 20; A
